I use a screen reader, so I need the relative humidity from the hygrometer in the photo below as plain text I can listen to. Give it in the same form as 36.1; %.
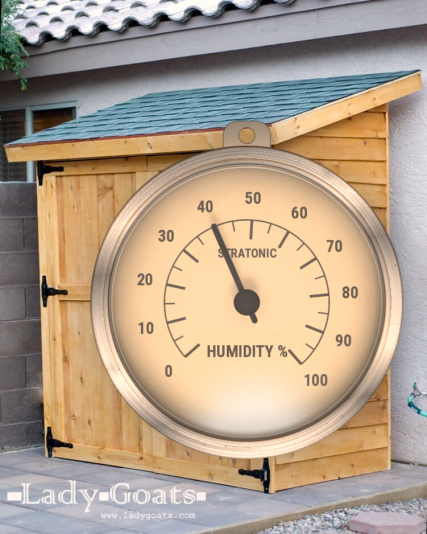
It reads 40; %
